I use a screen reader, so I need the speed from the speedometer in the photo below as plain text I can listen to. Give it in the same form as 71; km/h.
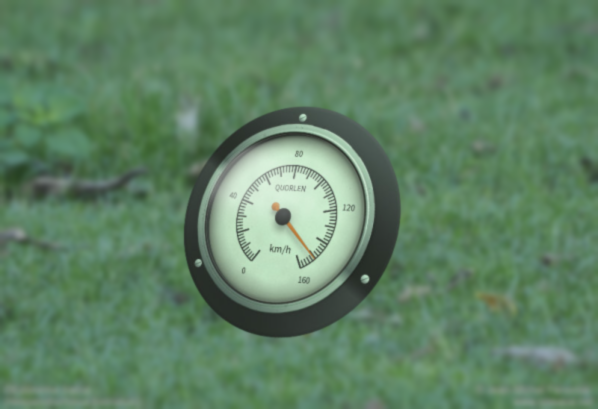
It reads 150; km/h
